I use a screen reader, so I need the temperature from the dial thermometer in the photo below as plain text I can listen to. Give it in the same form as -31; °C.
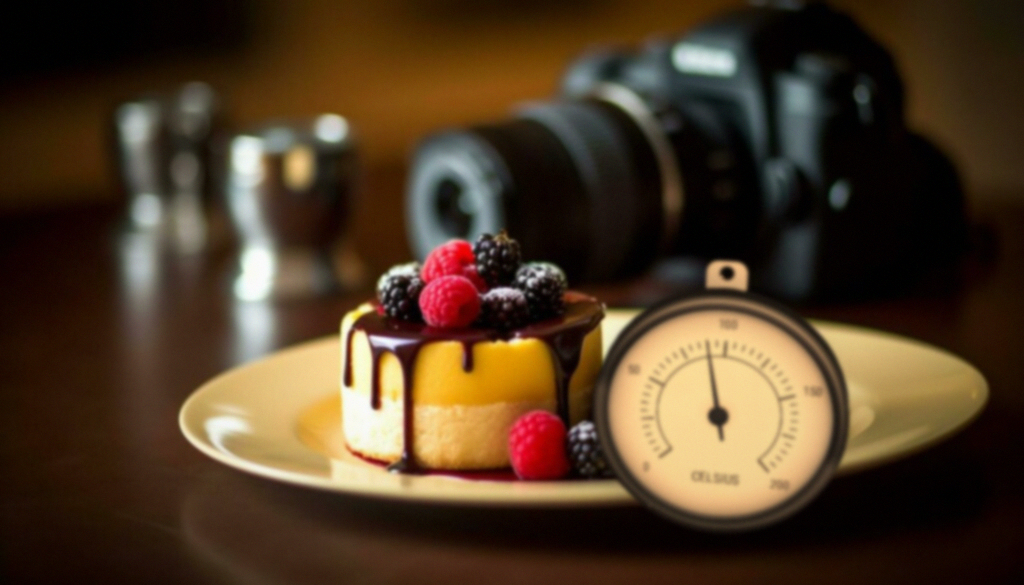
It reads 90; °C
